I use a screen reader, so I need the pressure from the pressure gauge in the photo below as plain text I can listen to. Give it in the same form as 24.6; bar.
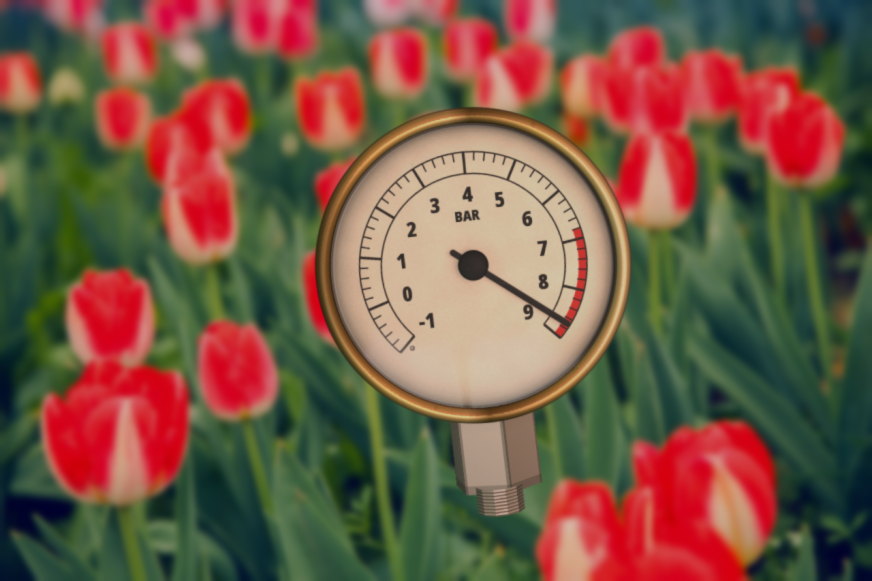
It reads 8.7; bar
